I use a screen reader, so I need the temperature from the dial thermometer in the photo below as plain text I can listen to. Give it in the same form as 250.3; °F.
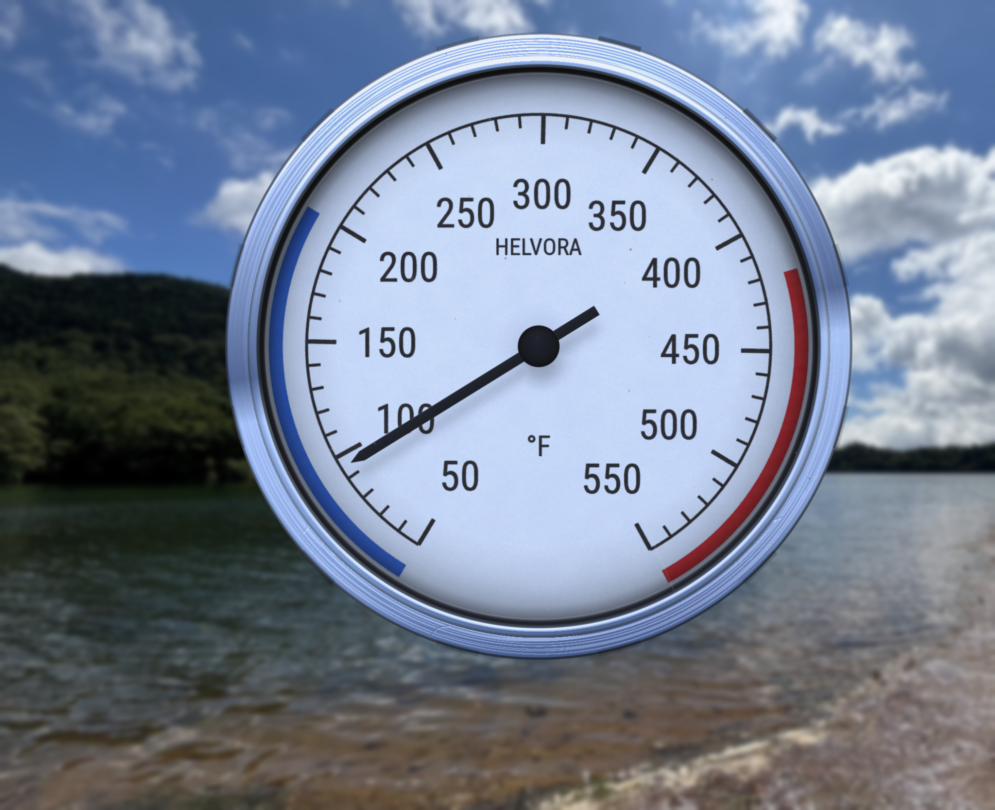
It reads 95; °F
